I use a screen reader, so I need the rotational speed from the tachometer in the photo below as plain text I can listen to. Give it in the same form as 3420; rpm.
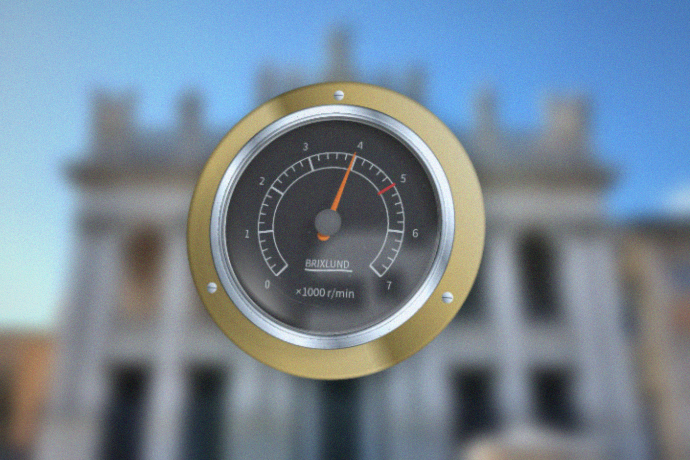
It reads 4000; rpm
